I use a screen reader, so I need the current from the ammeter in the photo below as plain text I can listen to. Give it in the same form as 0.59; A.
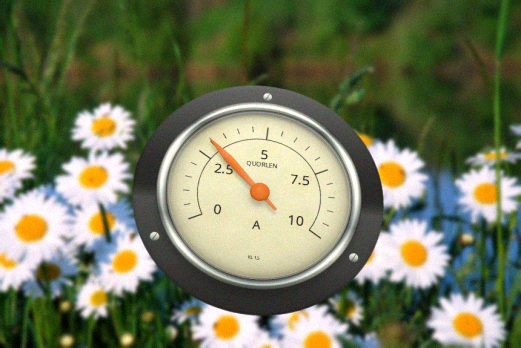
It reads 3; A
